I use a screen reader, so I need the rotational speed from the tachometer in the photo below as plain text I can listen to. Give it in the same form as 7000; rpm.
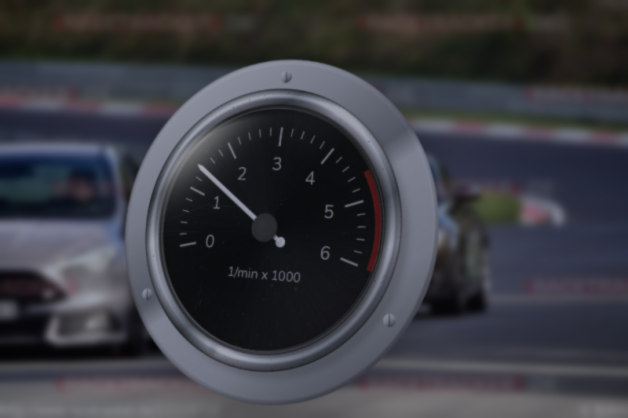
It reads 1400; rpm
